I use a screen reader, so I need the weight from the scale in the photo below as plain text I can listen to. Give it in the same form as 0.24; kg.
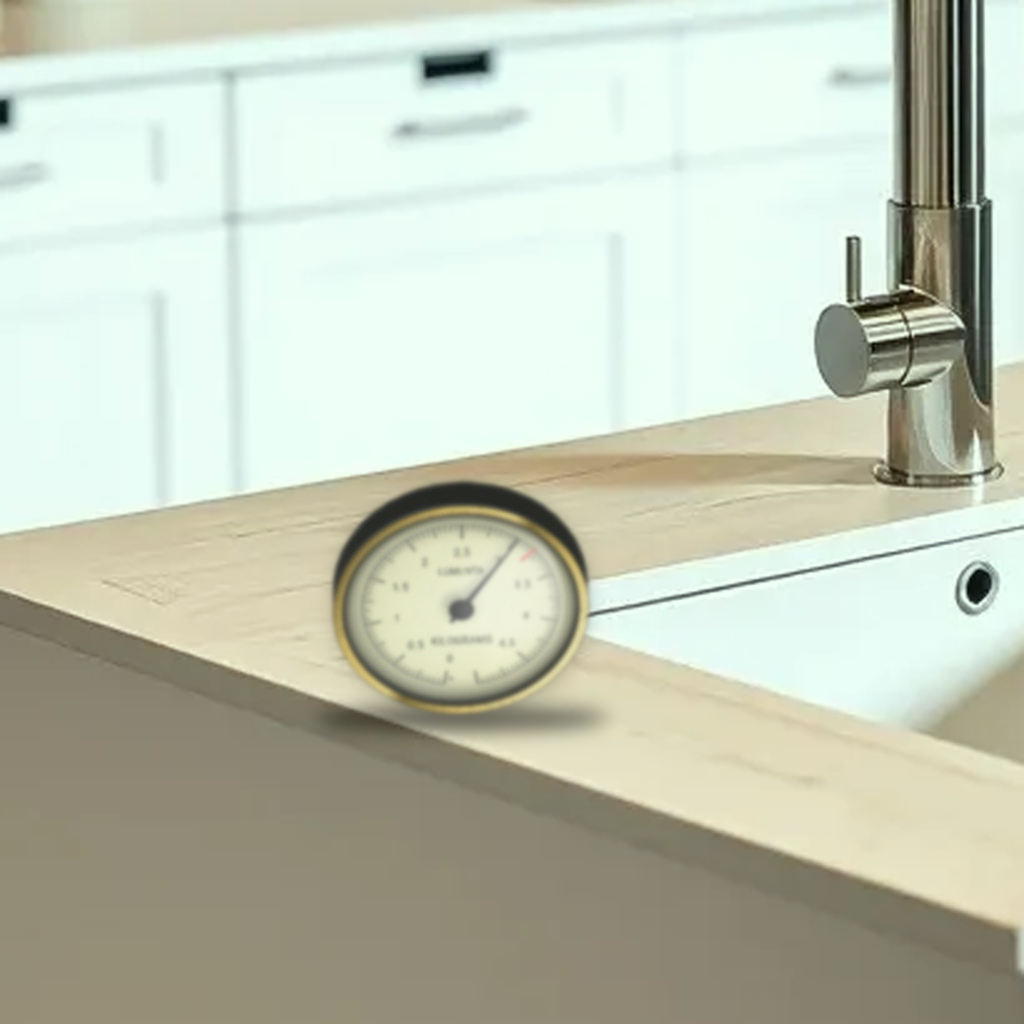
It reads 3; kg
